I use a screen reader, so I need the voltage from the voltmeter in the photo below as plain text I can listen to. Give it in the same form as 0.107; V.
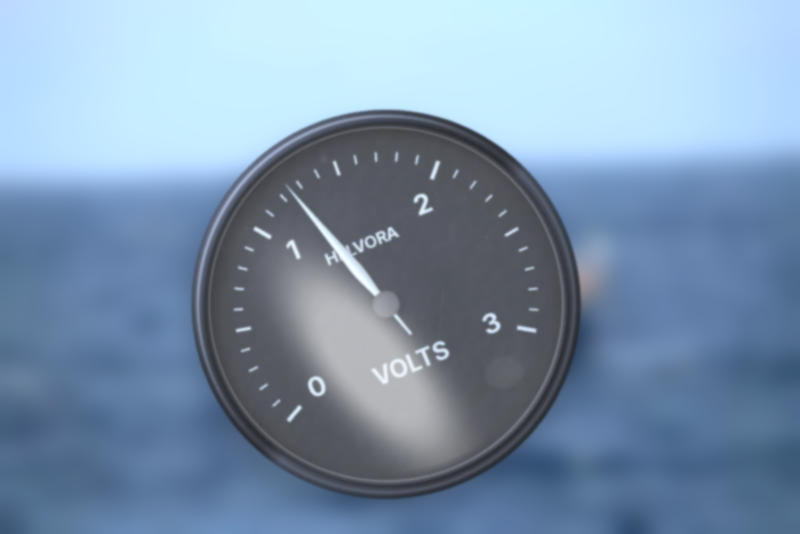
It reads 1.25; V
